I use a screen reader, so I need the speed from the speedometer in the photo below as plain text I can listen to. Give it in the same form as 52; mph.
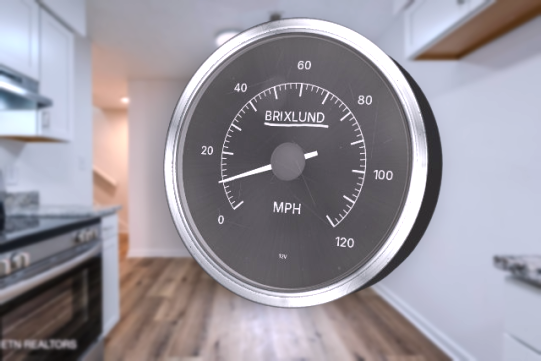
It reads 10; mph
